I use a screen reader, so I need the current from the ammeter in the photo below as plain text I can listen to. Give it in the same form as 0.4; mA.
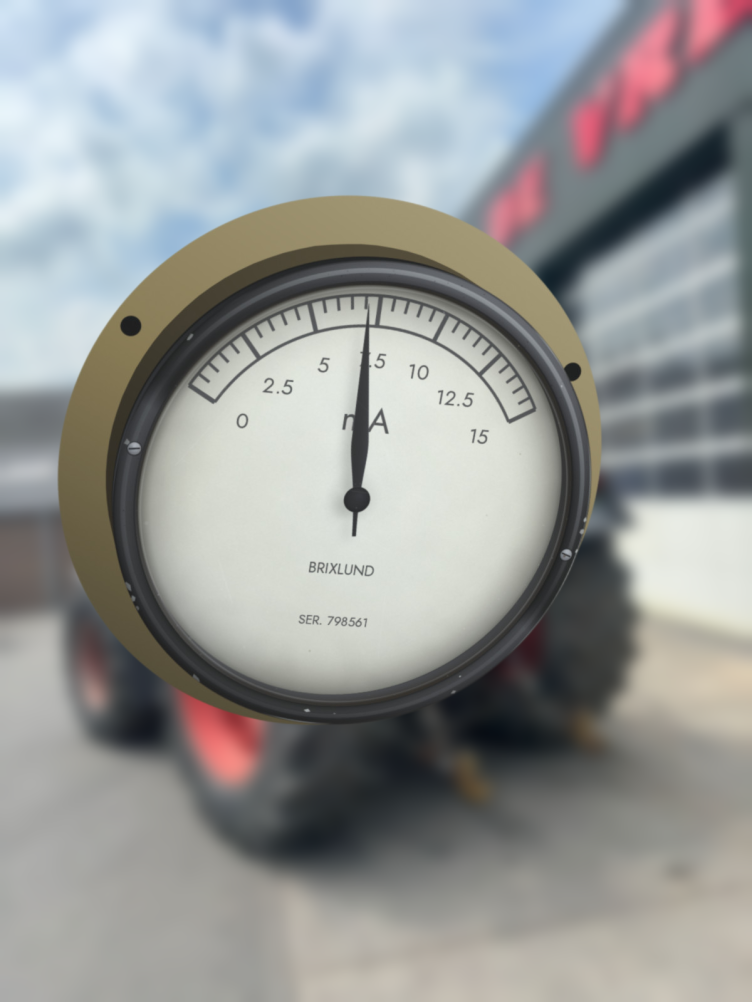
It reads 7; mA
